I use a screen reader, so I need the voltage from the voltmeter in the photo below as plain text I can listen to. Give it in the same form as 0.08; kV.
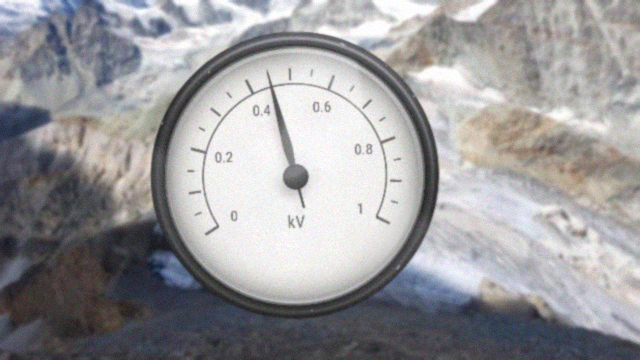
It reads 0.45; kV
